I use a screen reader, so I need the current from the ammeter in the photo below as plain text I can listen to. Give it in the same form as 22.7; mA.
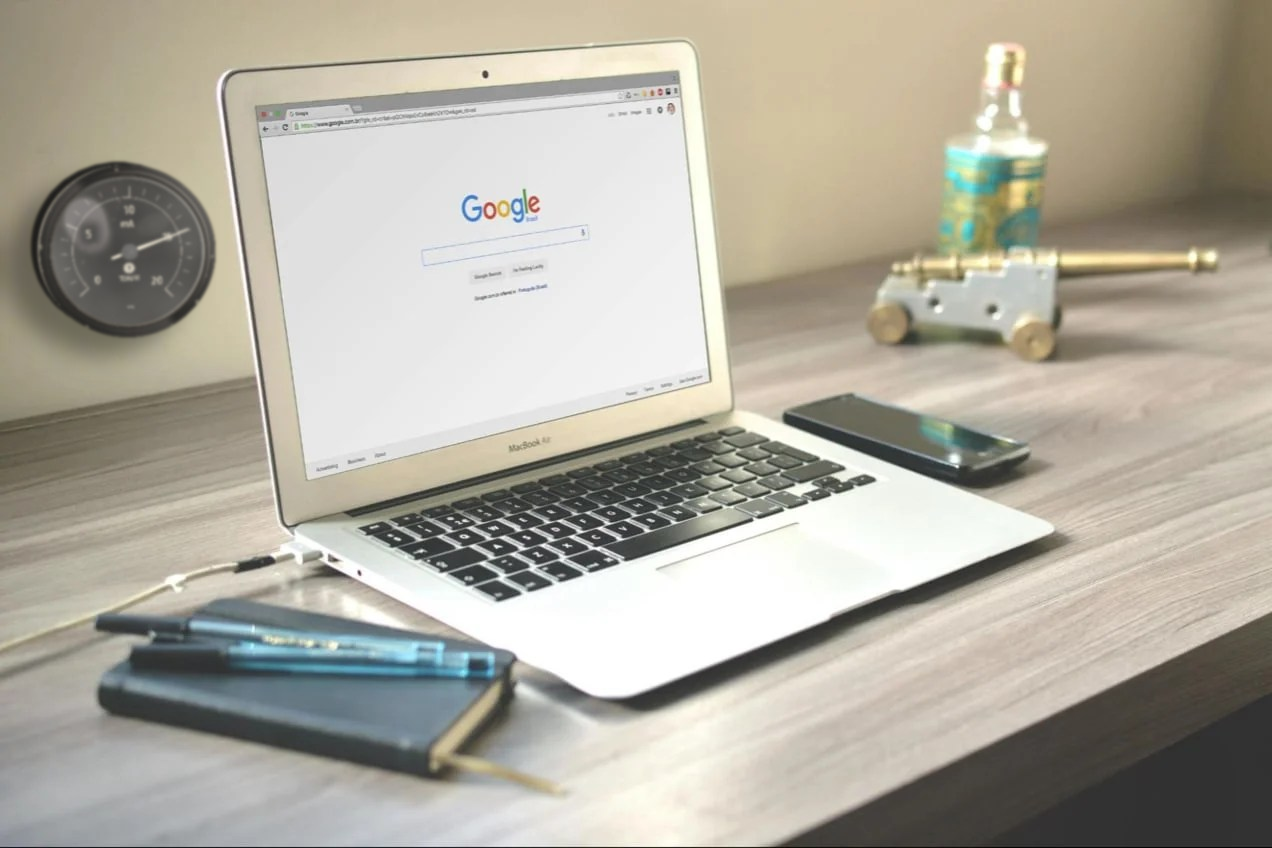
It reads 15; mA
